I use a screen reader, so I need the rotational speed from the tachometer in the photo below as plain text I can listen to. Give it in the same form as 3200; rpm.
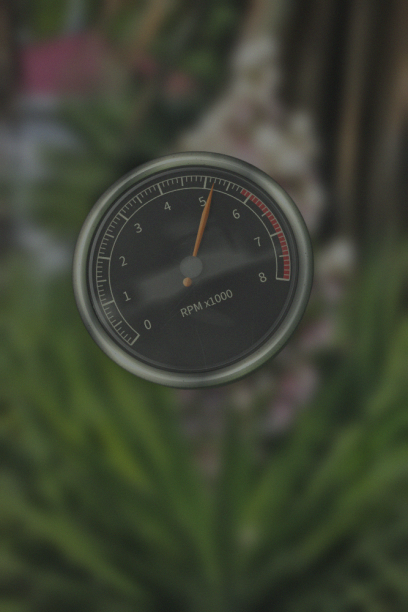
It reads 5200; rpm
